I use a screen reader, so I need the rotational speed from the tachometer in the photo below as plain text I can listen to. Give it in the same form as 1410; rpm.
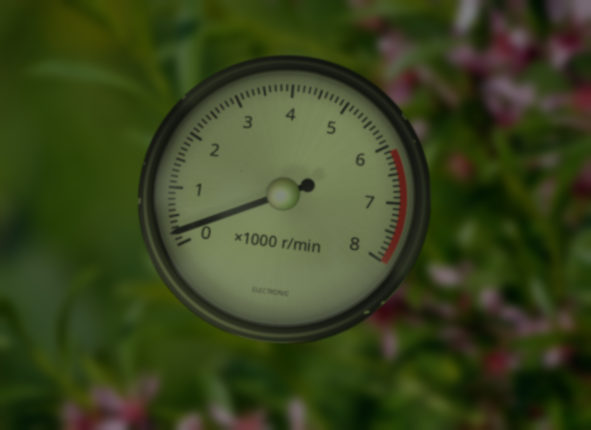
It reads 200; rpm
